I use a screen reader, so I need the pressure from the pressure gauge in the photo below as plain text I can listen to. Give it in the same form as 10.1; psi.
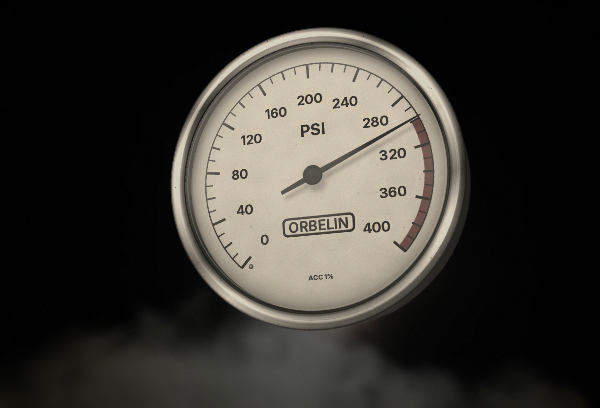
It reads 300; psi
